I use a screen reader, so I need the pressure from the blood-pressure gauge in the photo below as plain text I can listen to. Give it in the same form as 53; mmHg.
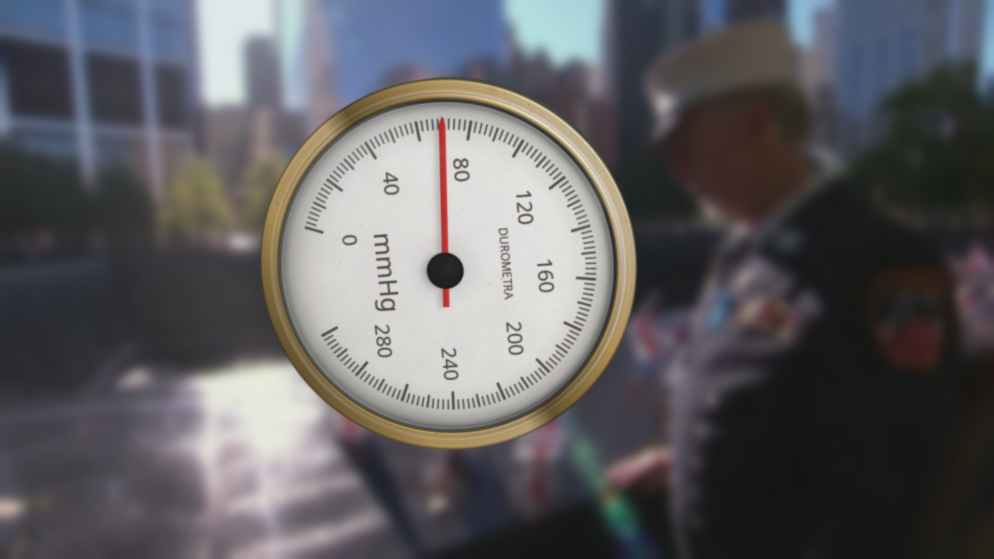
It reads 70; mmHg
